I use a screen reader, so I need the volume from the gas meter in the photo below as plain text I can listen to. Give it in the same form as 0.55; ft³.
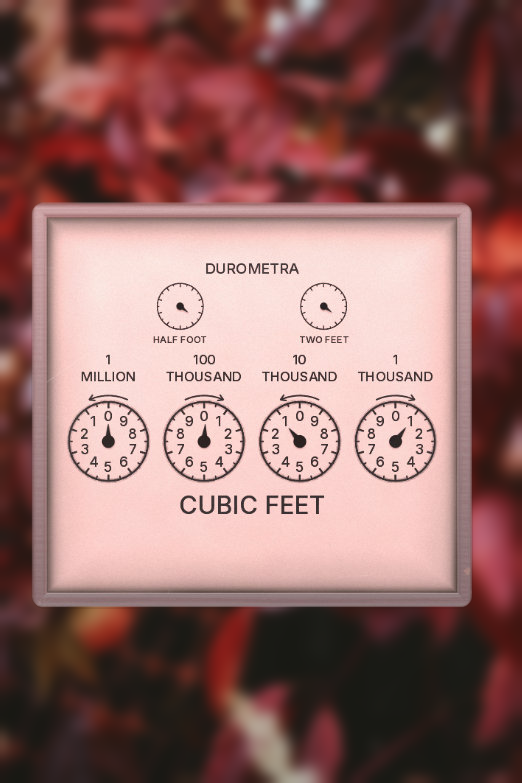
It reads 1100; ft³
